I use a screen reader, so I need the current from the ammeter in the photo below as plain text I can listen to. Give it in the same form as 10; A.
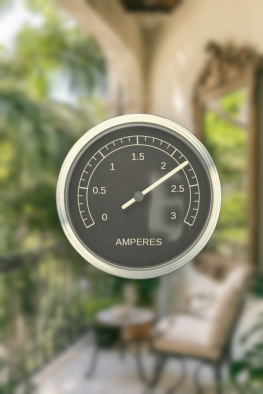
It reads 2.2; A
